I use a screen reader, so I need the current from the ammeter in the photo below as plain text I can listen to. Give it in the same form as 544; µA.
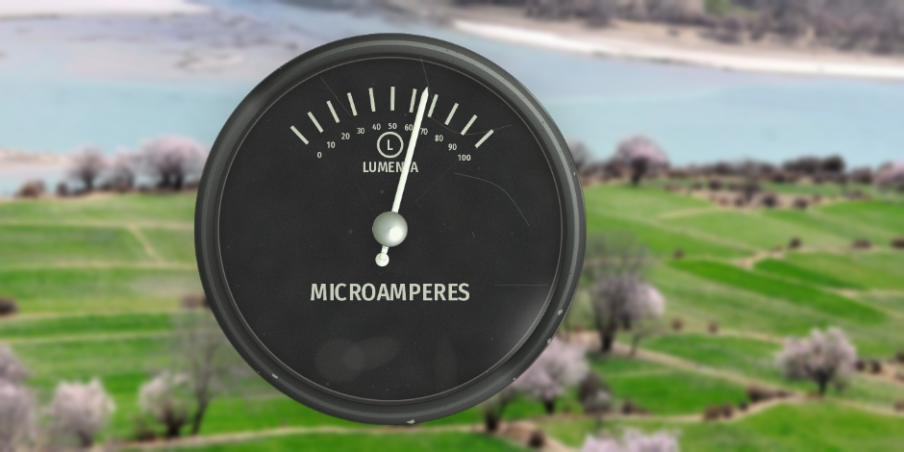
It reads 65; µA
